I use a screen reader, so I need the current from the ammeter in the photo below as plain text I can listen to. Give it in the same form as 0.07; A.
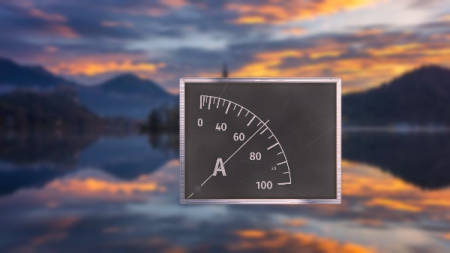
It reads 67.5; A
